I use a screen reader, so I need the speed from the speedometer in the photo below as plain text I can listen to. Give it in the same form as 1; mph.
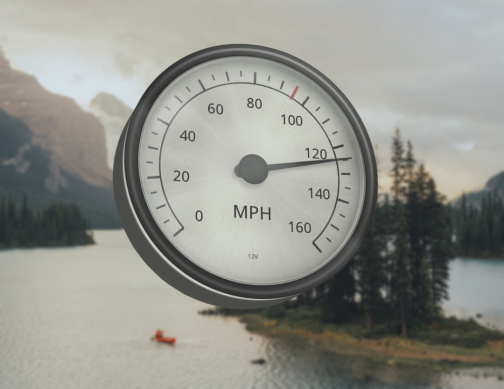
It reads 125; mph
